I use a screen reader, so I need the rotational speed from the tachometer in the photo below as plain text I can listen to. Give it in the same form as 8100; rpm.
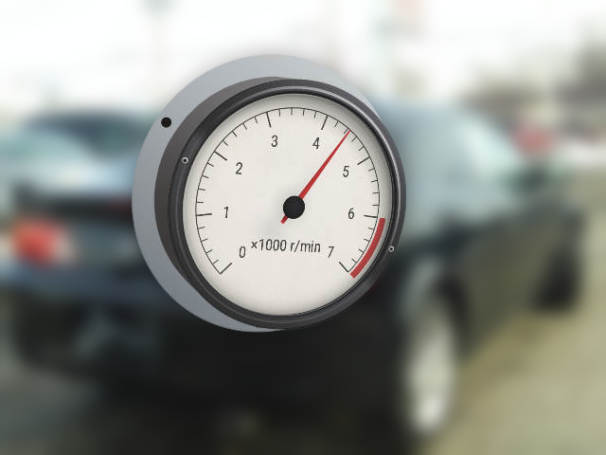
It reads 4400; rpm
